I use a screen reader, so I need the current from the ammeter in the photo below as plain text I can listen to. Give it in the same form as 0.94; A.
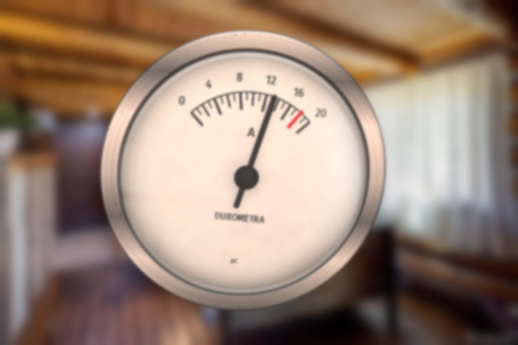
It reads 13; A
